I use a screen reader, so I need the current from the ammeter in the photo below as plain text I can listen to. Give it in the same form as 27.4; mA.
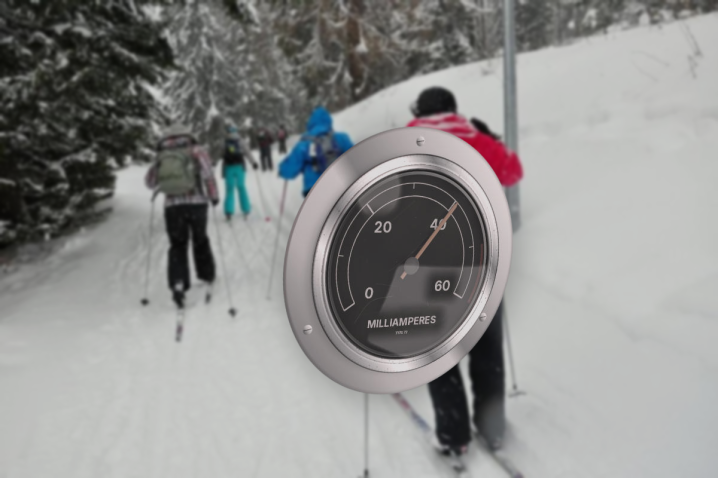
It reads 40; mA
